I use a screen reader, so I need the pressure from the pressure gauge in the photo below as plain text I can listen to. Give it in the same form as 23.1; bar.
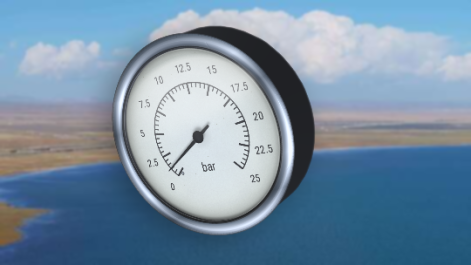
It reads 1; bar
